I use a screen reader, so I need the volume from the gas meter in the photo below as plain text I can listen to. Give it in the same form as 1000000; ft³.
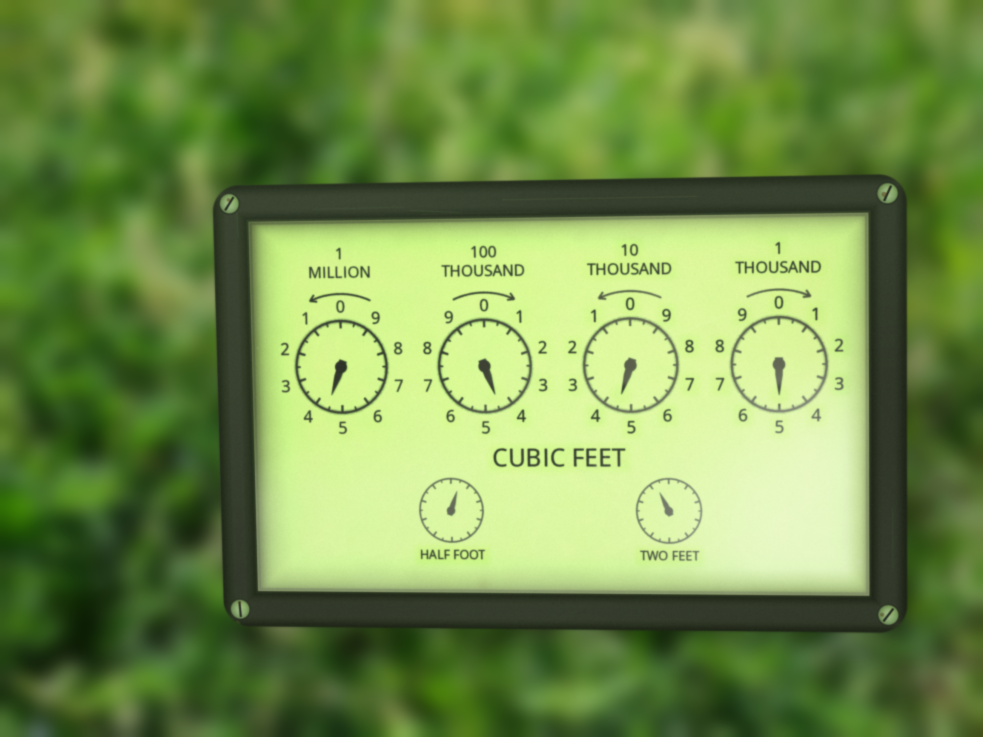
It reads 444500; ft³
